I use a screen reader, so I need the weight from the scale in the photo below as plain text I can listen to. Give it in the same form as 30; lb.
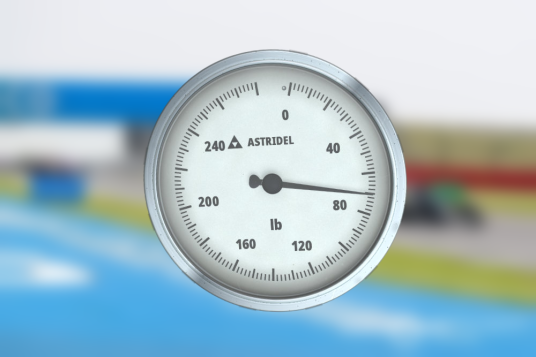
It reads 70; lb
